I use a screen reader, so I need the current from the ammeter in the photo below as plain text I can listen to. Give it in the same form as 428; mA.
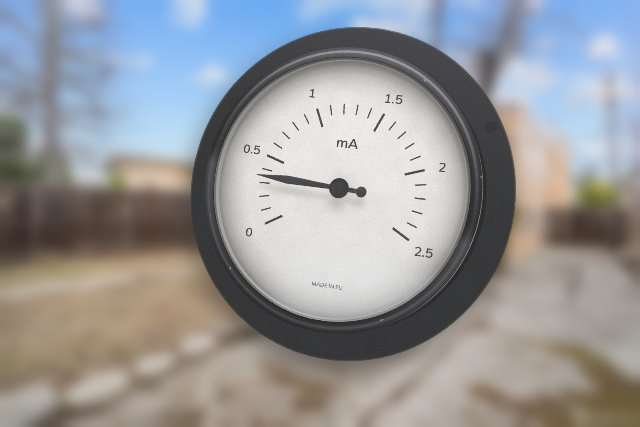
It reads 0.35; mA
